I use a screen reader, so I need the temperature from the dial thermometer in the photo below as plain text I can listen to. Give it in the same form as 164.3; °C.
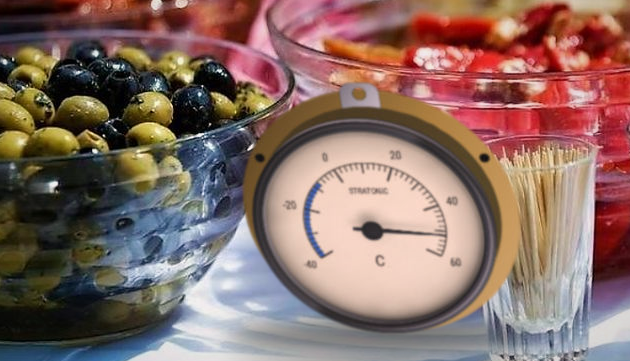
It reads 50; °C
